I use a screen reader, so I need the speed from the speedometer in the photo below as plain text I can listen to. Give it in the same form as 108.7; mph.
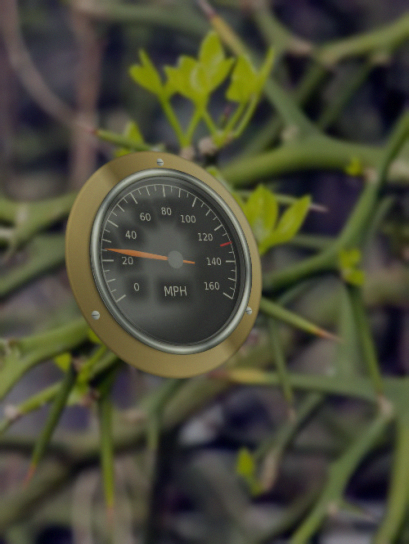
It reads 25; mph
